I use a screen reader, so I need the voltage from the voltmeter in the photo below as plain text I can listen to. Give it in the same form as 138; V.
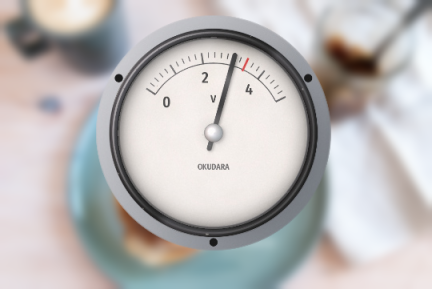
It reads 3; V
